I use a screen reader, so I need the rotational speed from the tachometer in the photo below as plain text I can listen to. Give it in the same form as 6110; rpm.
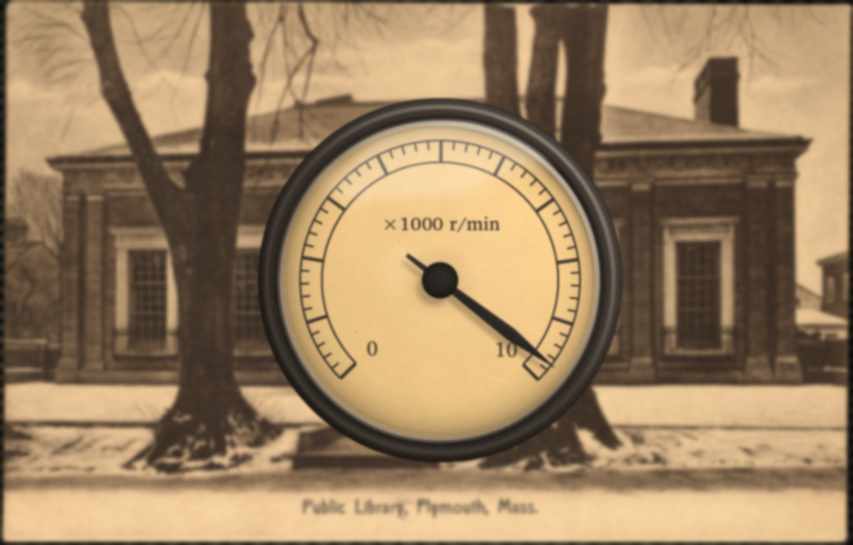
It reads 9700; rpm
